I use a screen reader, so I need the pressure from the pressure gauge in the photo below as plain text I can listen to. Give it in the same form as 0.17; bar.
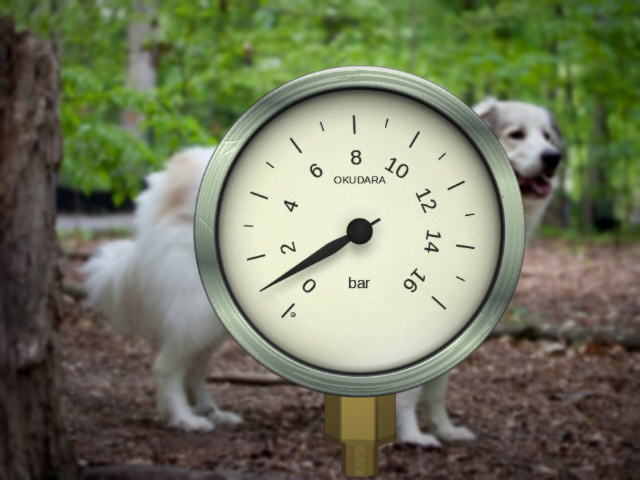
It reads 1; bar
